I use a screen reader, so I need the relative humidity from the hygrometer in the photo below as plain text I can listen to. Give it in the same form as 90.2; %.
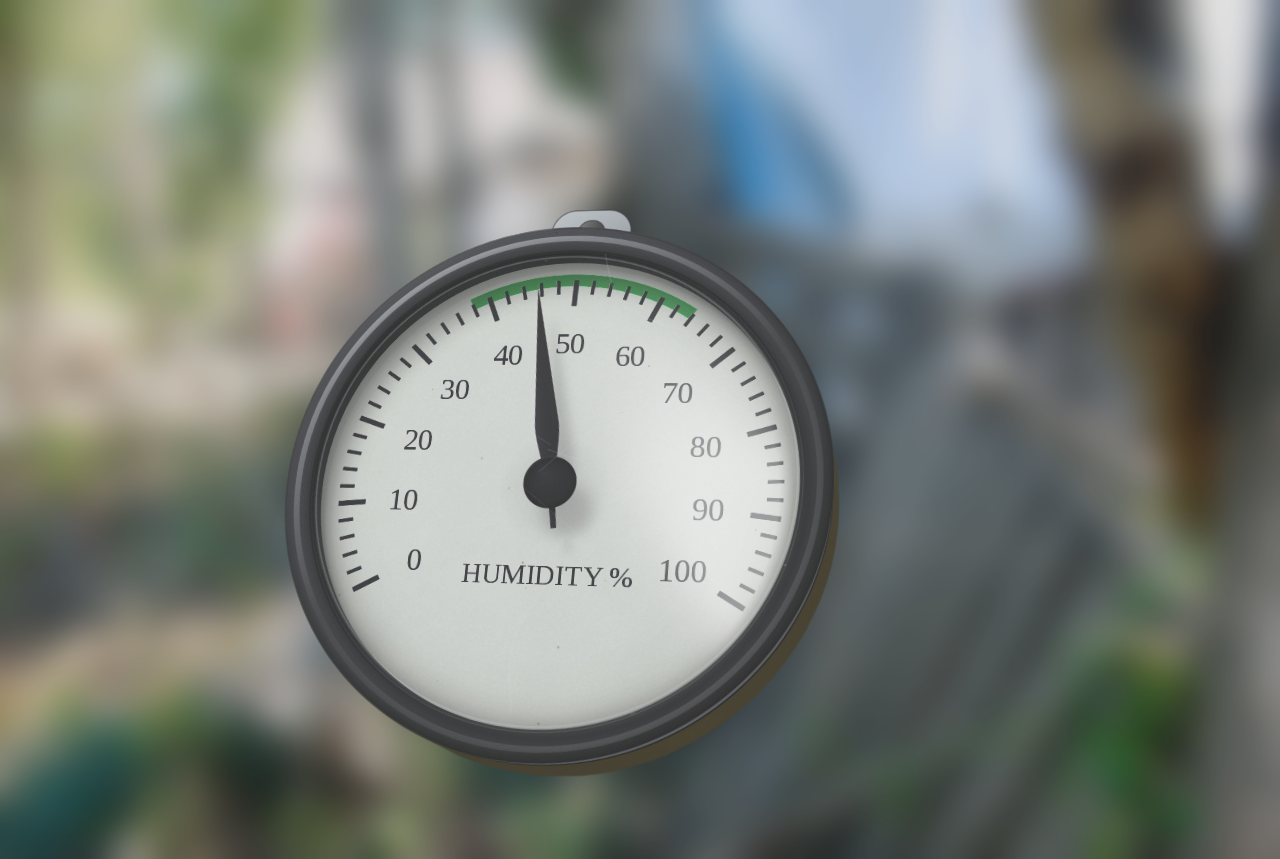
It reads 46; %
